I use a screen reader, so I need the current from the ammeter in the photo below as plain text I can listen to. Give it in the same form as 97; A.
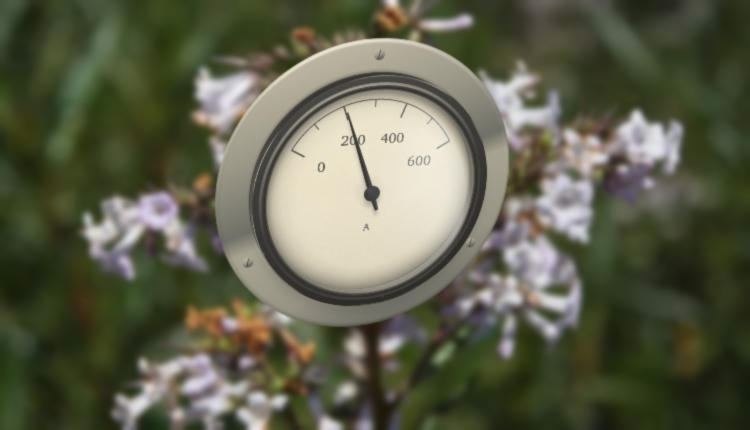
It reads 200; A
